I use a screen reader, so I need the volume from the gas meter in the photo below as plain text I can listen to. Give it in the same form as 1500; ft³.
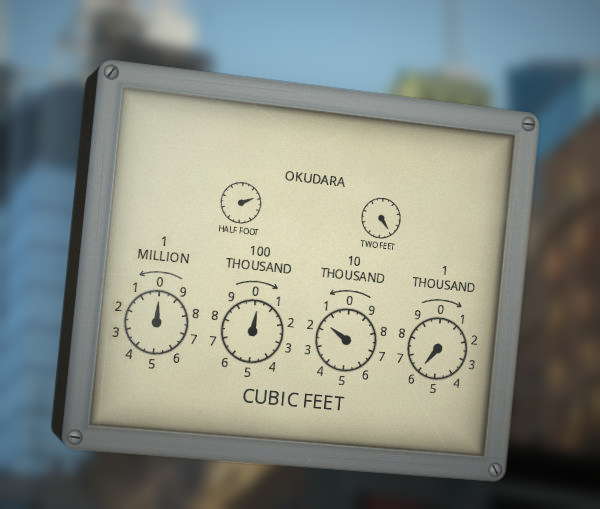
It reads 1600; ft³
